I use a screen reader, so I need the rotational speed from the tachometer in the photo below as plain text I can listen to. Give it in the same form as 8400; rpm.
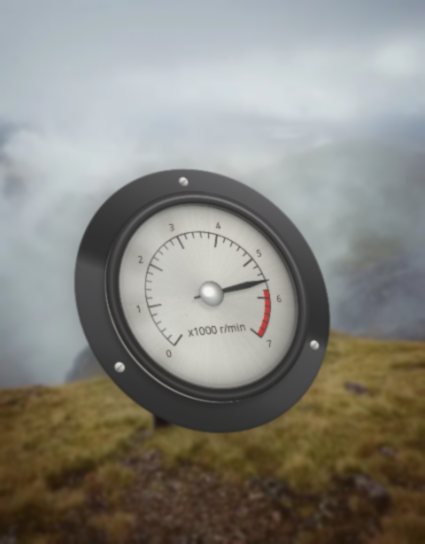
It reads 5600; rpm
